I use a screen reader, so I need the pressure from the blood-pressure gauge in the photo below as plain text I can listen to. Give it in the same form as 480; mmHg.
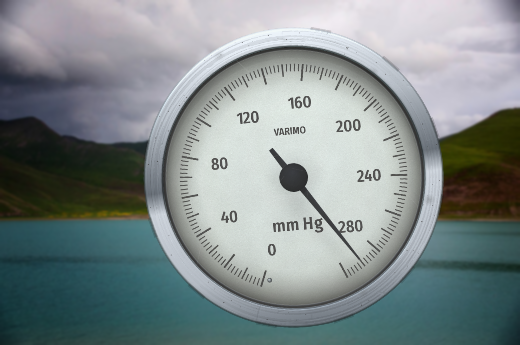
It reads 290; mmHg
